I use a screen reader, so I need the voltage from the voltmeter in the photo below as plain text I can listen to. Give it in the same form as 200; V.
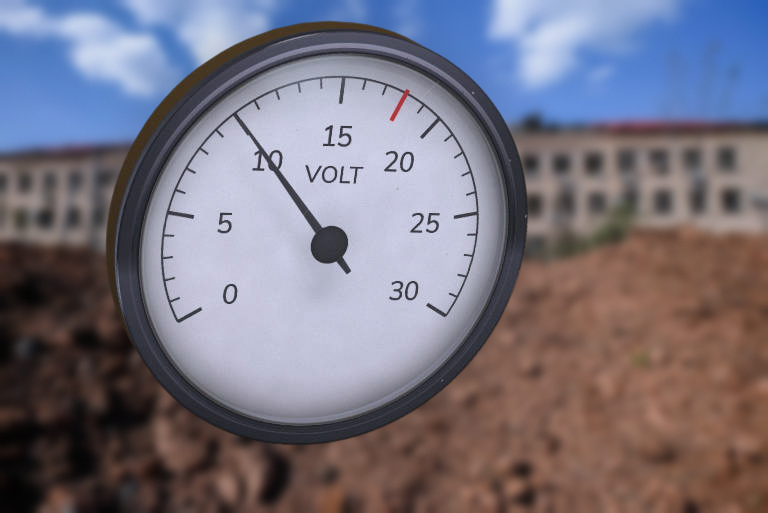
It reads 10; V
